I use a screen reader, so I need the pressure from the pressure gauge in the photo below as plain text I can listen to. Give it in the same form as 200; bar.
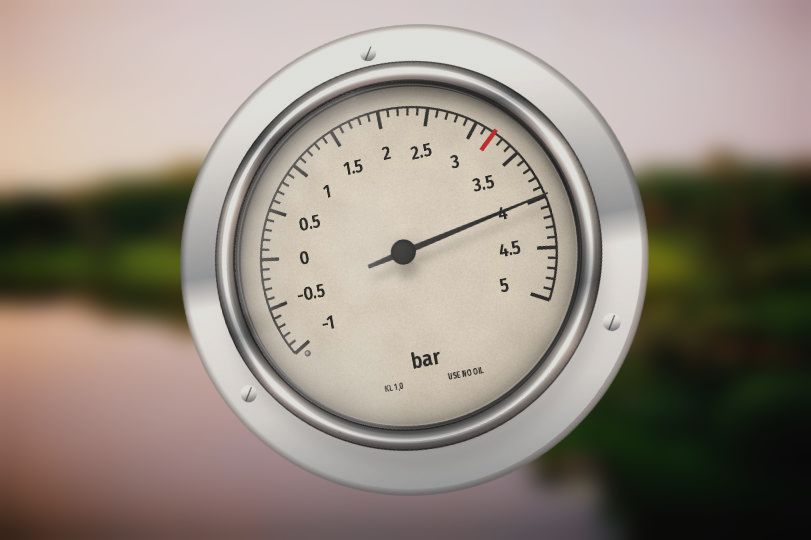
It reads 4; bar
